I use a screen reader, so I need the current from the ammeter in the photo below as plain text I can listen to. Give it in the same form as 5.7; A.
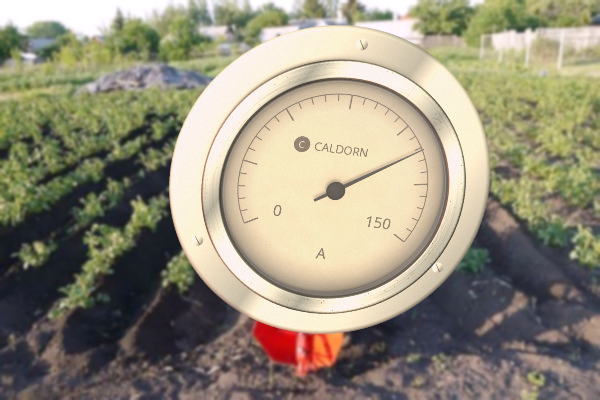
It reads 110; A
